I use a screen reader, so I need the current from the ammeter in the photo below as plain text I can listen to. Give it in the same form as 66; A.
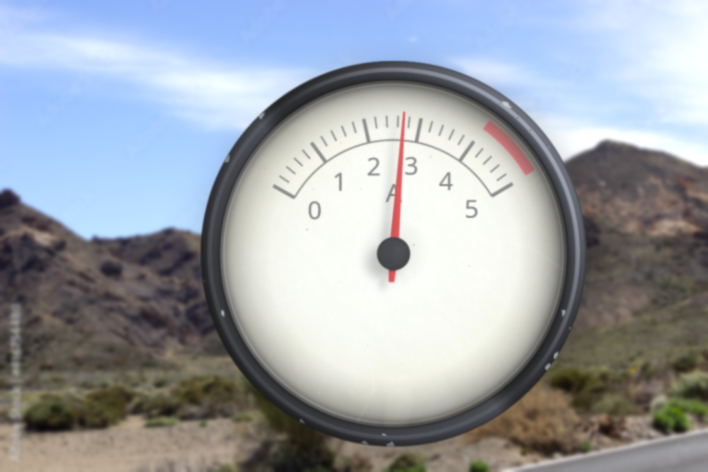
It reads 2.7; A
